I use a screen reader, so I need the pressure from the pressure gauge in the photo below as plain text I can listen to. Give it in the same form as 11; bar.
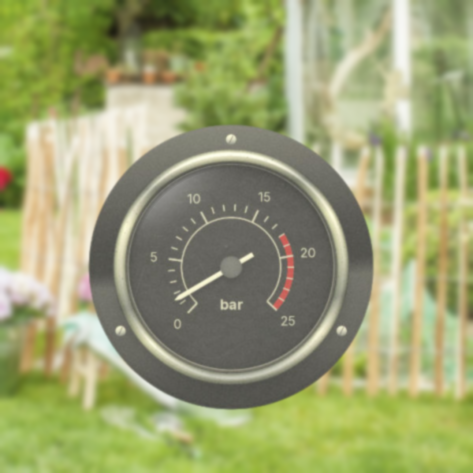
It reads 1.5; bar
